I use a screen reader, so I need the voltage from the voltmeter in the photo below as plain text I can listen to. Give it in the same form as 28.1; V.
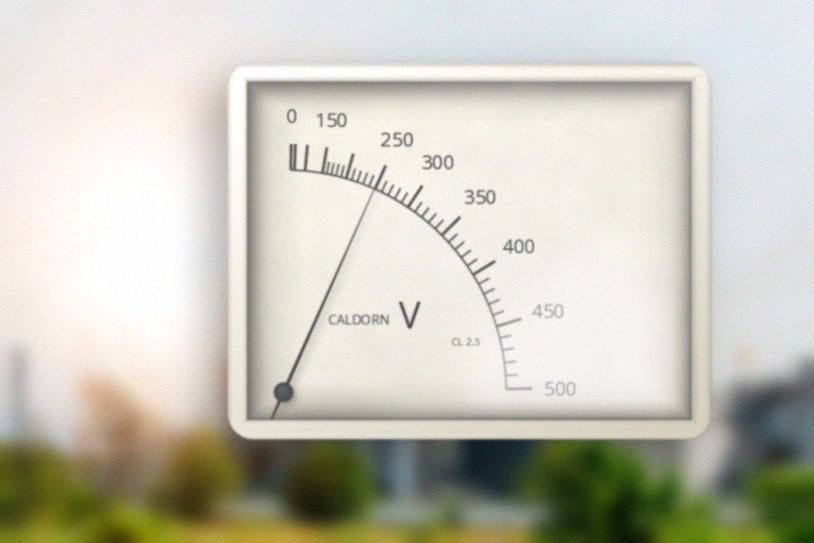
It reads 250; V
